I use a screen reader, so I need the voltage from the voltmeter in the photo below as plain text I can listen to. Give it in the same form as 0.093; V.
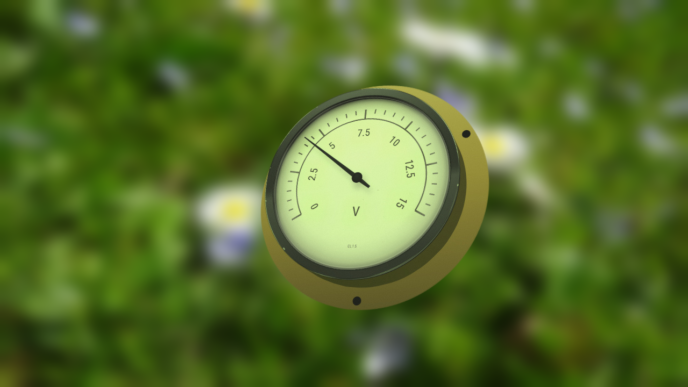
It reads 4.25; V
